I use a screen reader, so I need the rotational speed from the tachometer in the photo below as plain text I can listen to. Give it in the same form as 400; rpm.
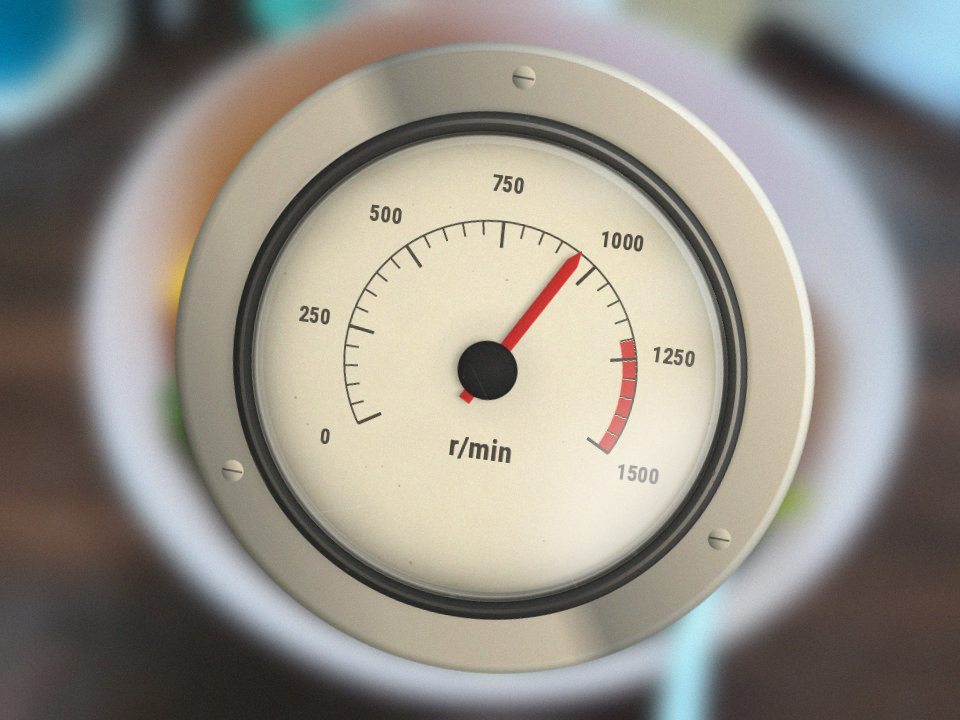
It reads 950; rpm
